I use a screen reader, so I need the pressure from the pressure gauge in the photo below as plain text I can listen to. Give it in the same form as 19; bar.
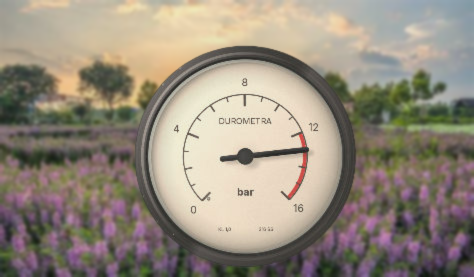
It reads 13; bar
